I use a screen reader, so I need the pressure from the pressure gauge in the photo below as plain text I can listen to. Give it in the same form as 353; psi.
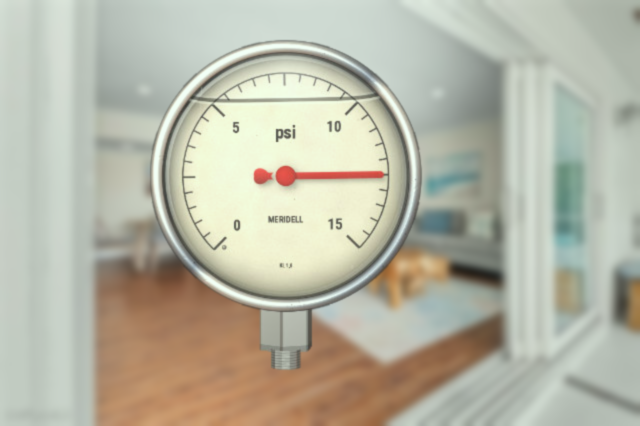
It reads 12.5; psi
